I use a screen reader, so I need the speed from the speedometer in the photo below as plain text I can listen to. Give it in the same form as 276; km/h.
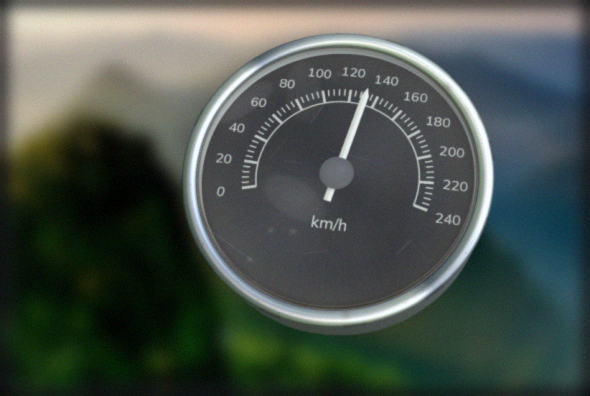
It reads 132; km/h
